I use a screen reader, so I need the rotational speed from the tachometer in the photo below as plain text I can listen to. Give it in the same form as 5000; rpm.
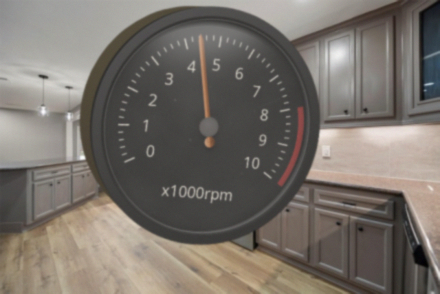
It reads 4400; rpm
